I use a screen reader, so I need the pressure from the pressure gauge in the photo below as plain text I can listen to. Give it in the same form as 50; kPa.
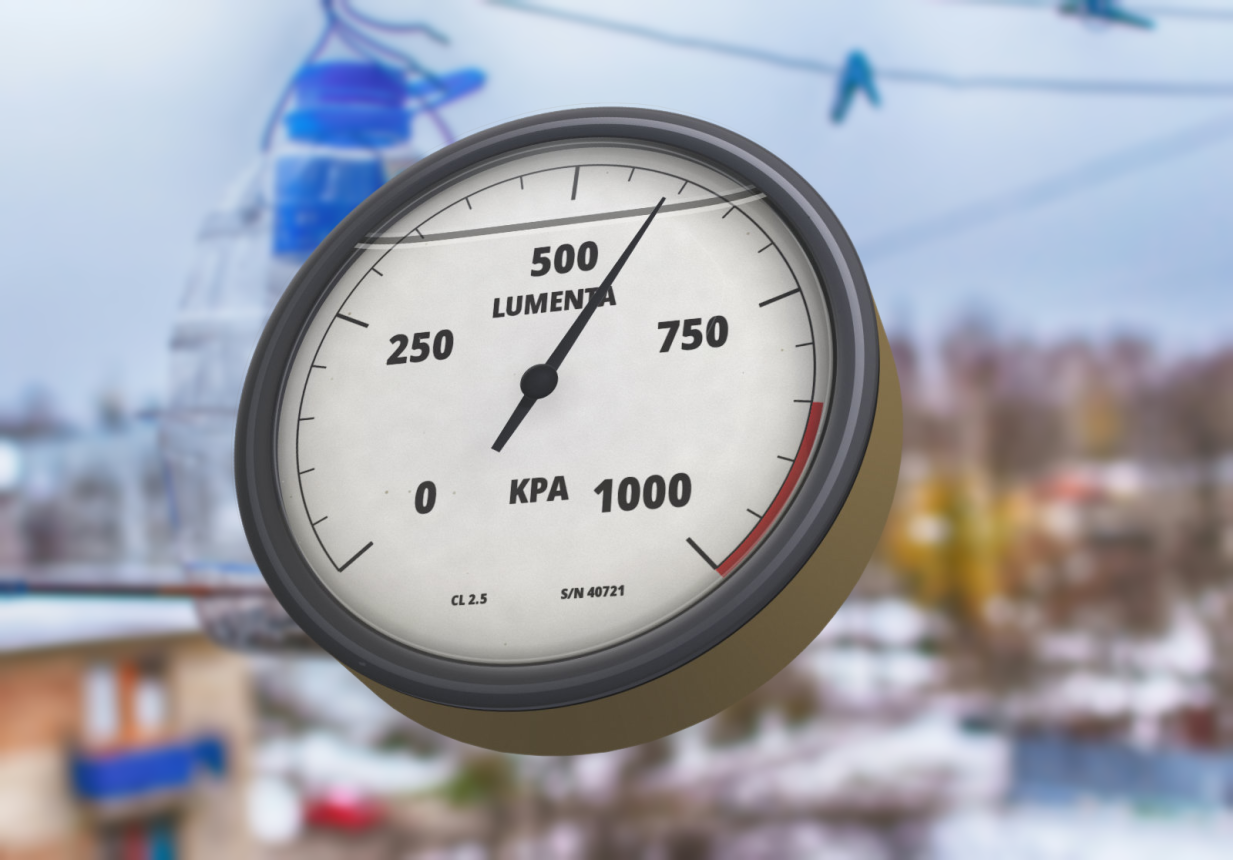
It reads 600; kPa
